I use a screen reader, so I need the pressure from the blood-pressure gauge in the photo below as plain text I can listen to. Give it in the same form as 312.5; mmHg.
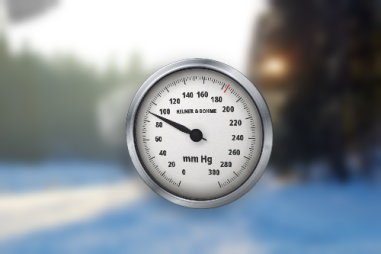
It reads 90; mmHg
